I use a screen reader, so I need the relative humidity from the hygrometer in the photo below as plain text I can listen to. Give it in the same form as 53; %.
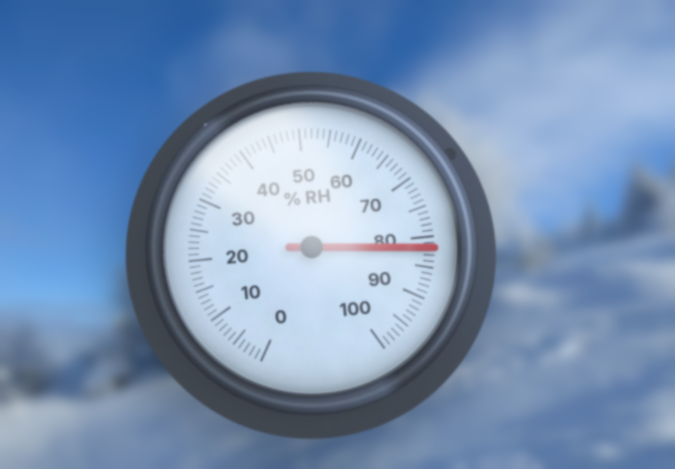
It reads 82; %
